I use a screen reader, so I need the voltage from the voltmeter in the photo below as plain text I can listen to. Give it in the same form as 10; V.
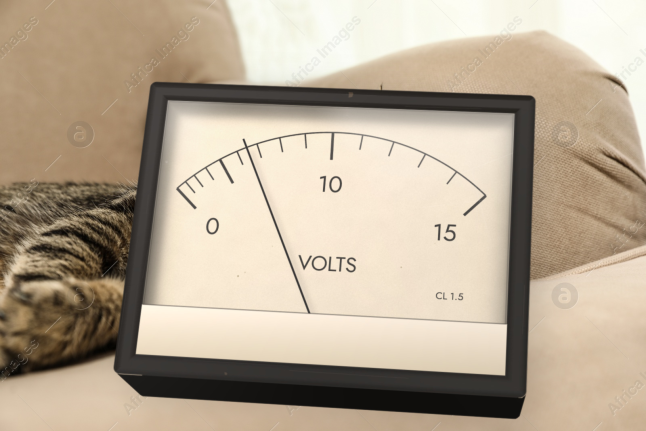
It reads 6.5; V
